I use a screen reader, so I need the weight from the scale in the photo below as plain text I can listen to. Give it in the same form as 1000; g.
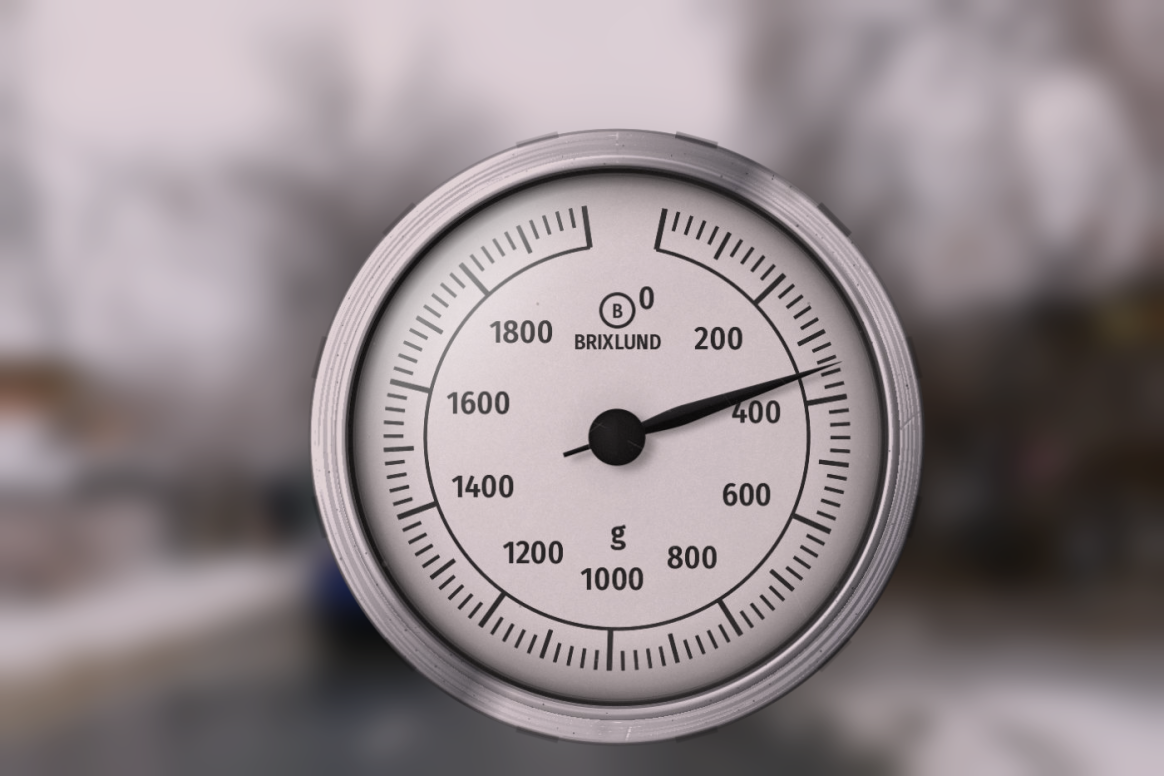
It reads 350; g
